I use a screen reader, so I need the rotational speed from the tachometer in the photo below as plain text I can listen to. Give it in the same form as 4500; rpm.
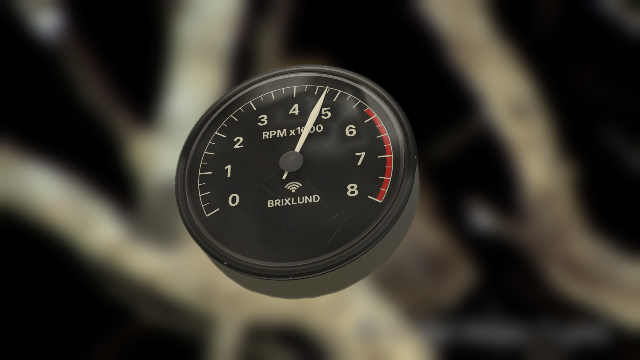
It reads 4750; rpm
